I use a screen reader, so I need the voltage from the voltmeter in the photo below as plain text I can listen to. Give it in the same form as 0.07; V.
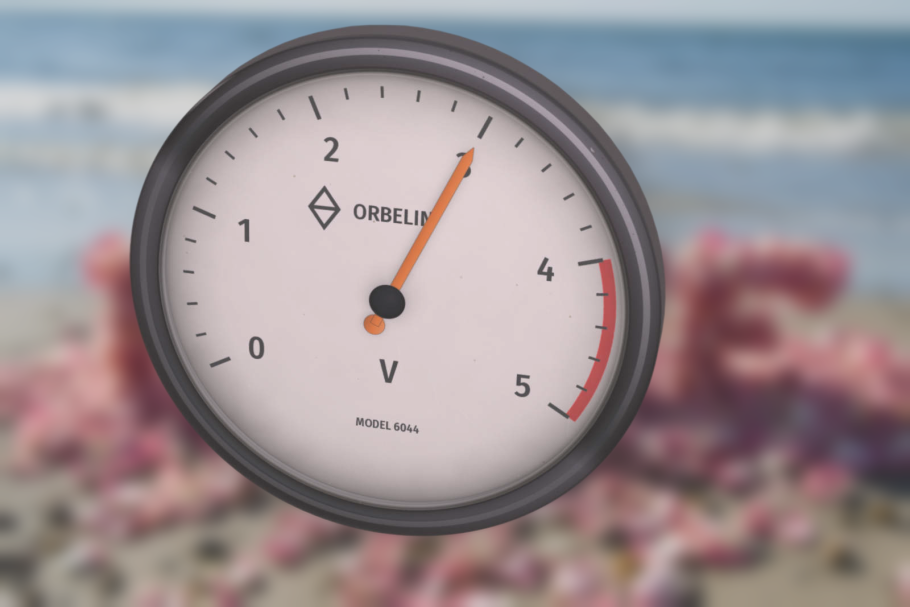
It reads 3; V
